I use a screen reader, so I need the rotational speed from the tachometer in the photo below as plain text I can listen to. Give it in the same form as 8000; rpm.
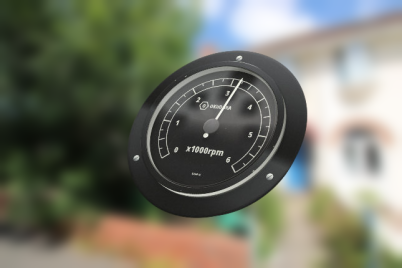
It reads 3250; rpm
